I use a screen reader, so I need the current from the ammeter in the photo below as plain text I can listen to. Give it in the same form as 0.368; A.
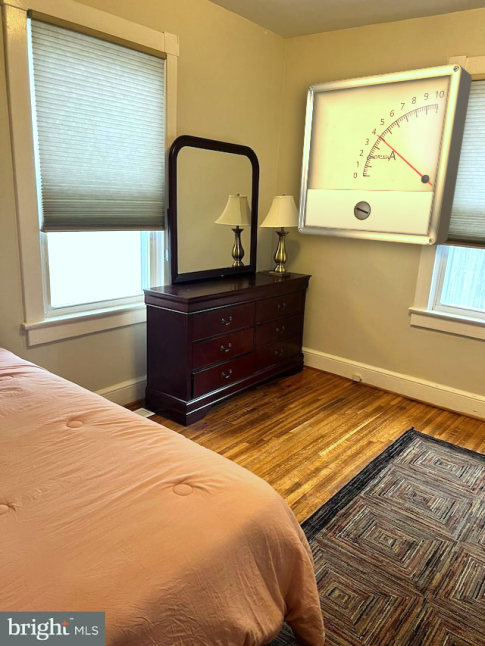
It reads 4; A
